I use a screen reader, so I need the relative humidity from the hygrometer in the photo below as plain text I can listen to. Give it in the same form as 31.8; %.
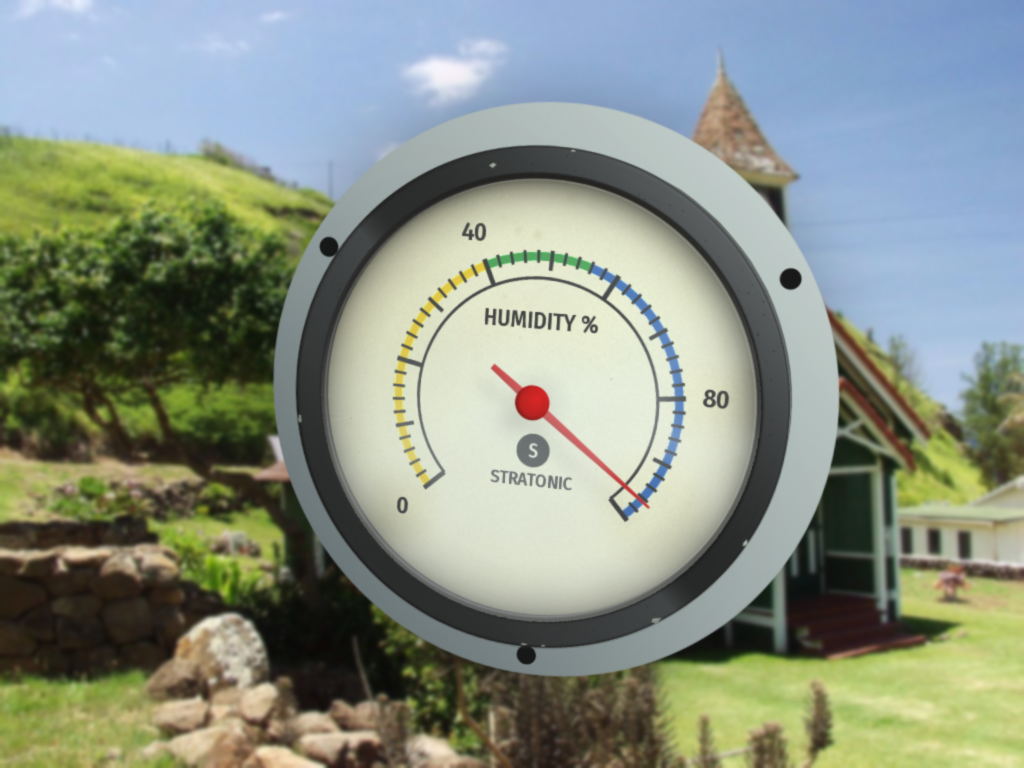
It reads 96; %
